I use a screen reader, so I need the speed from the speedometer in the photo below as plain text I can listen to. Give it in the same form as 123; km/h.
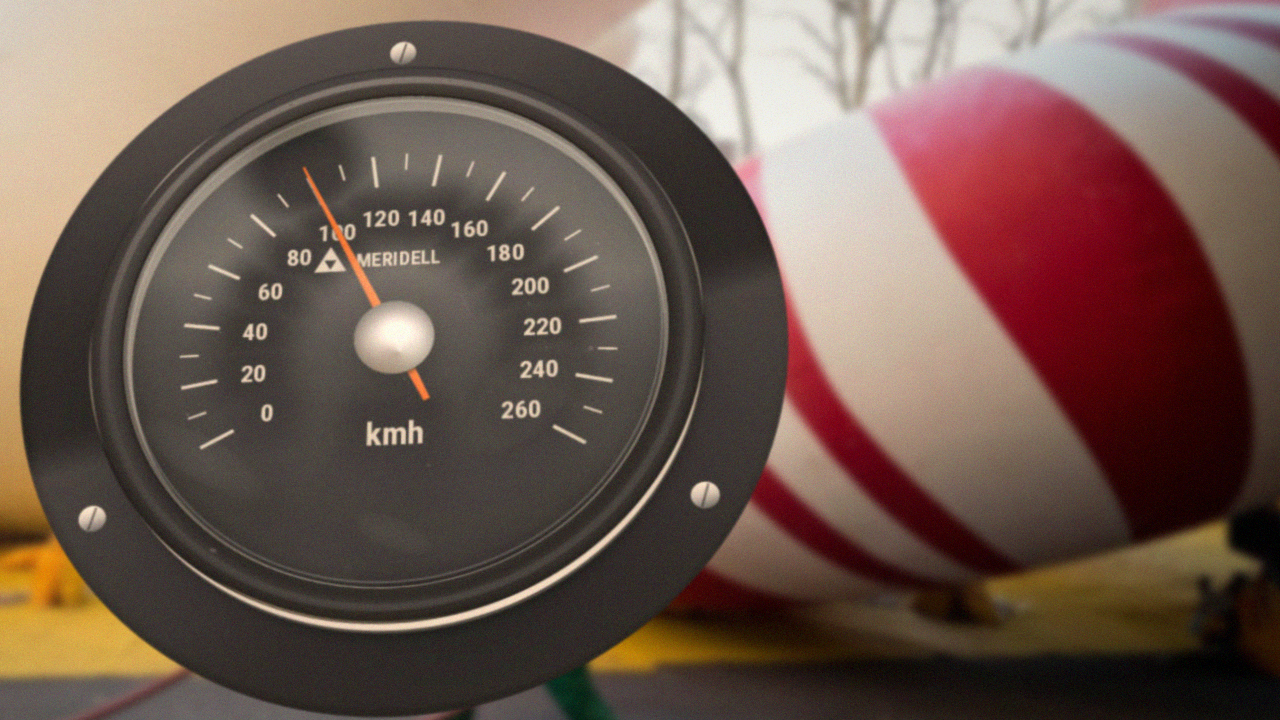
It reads 100; km/h
